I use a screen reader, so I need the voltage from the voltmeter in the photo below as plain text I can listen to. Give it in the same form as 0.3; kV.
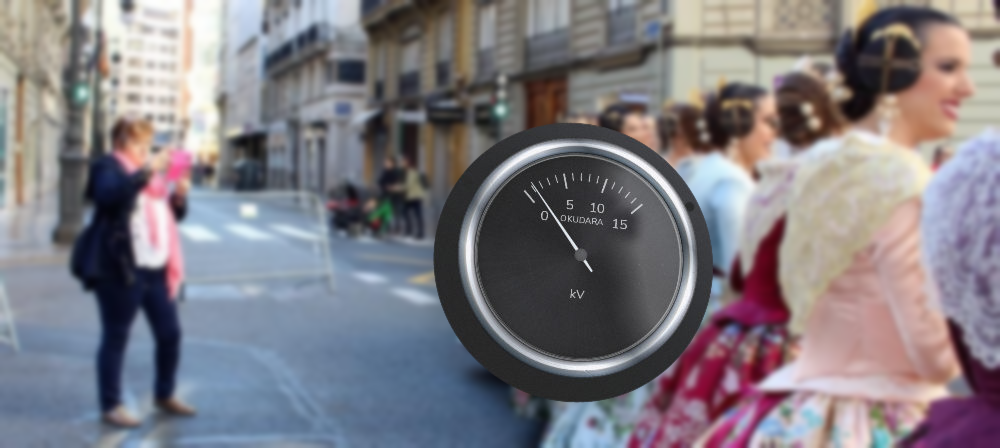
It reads 1; kV
